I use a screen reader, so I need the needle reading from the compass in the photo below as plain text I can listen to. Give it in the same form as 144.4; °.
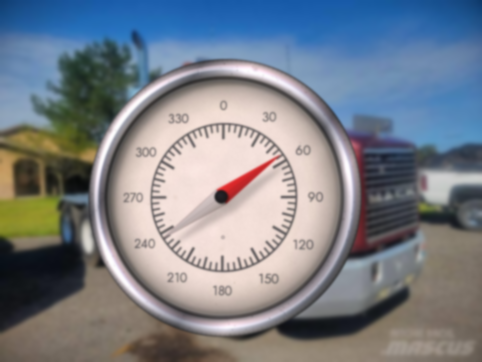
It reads 55; °
